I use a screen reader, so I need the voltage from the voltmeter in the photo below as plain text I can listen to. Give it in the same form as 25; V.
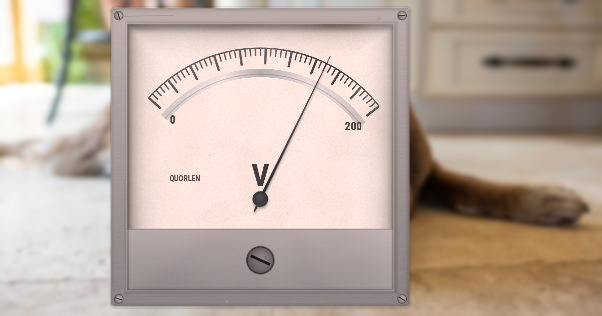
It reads 148; V
